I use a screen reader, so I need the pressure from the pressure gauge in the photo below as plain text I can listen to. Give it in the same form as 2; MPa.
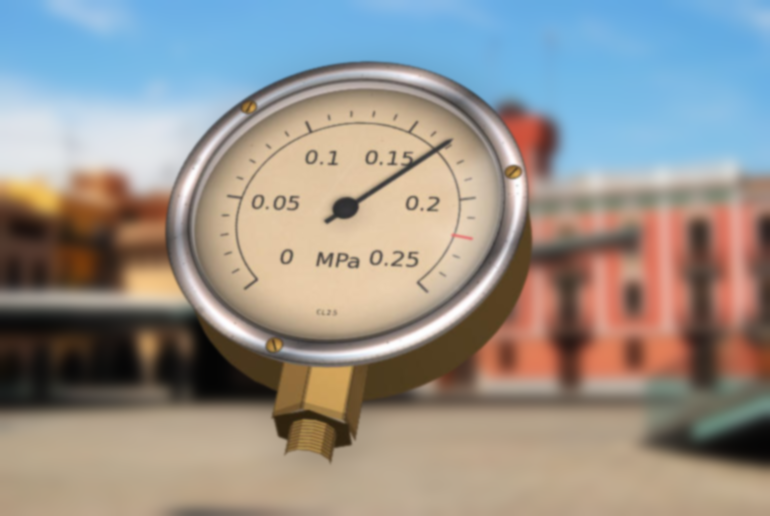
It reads 0.17; MPa
